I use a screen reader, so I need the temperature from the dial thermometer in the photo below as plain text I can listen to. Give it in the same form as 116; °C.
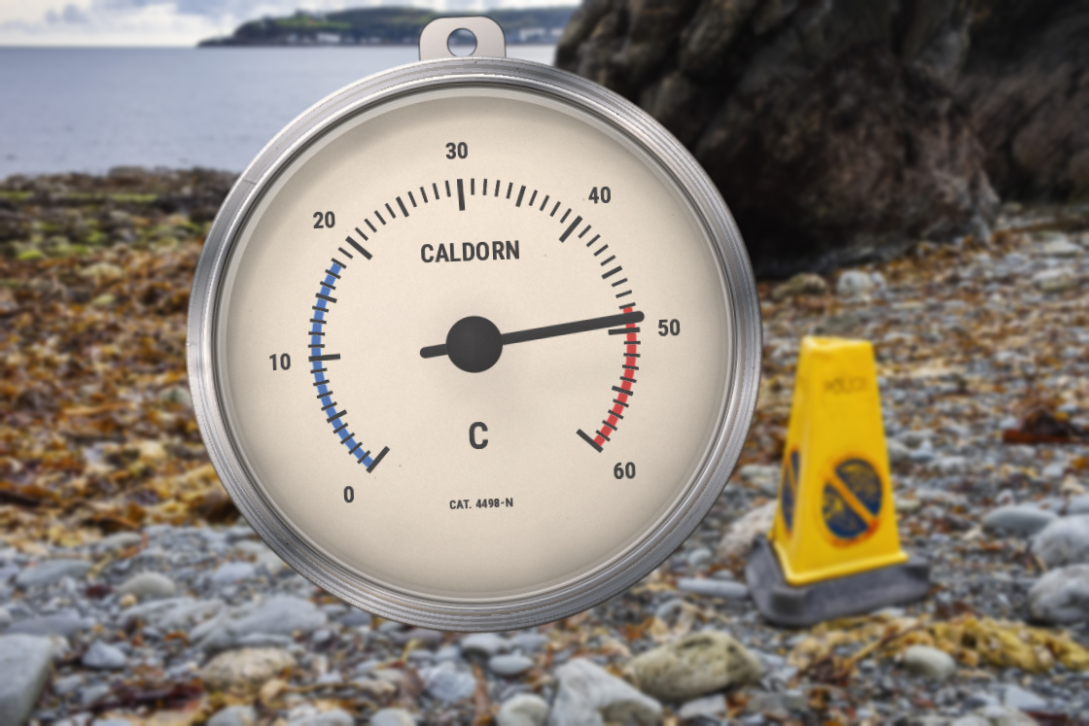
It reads 49; °C
